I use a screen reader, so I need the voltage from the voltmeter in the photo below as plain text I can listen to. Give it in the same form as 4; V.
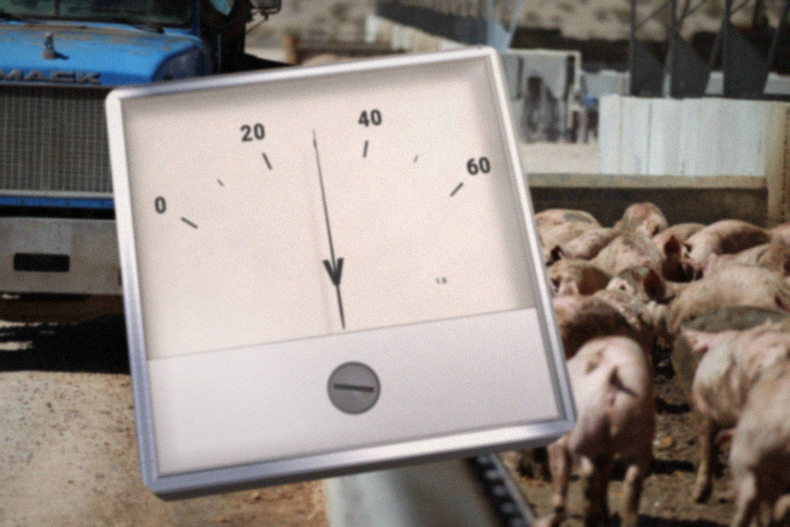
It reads 30; V
